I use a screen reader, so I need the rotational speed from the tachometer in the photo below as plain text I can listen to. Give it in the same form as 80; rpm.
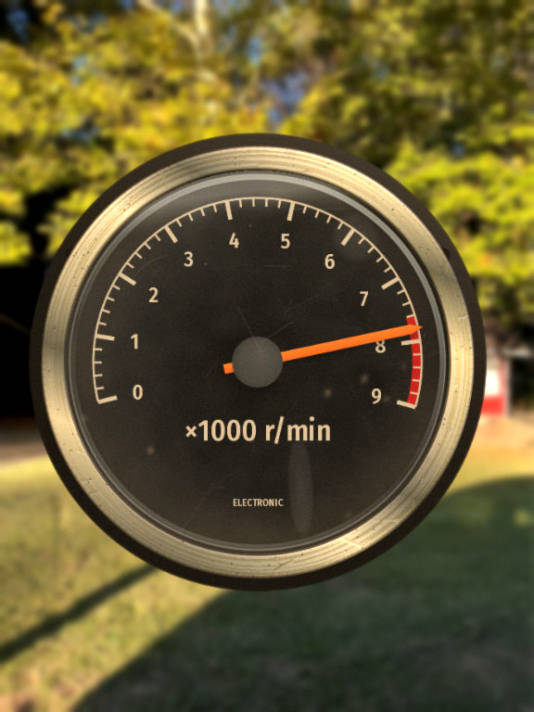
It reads 7800; rpm
